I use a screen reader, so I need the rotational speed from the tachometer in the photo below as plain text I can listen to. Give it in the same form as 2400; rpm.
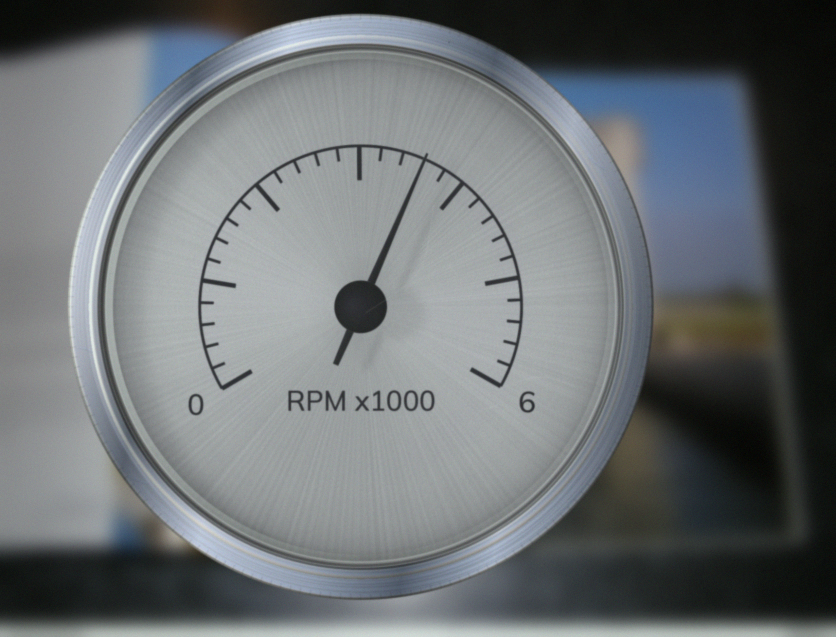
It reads 3600; rpm
